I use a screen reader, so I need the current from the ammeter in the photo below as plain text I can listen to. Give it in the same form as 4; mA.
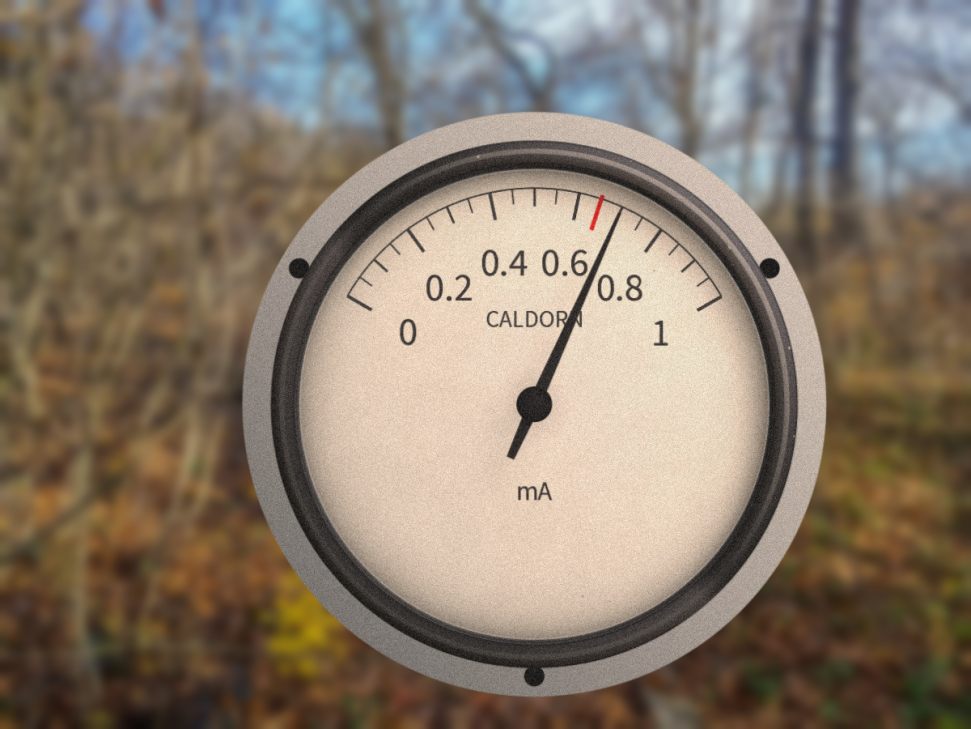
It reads 0.7; mA
